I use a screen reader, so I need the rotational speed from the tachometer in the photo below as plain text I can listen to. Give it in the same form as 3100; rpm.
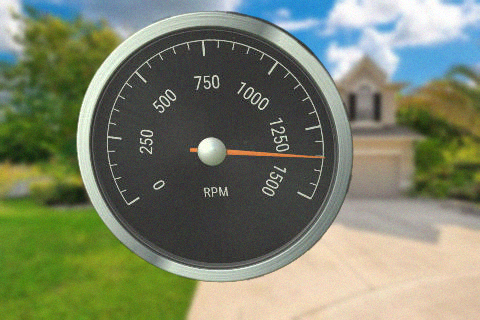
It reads 1350; rpm
